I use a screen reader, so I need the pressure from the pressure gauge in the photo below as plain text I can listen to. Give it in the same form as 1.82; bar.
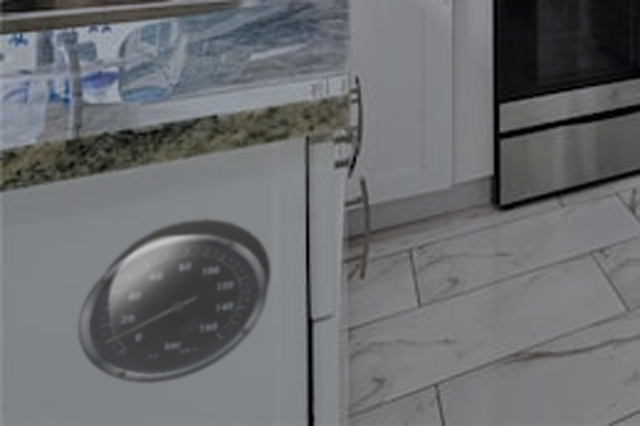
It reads 10; bar
